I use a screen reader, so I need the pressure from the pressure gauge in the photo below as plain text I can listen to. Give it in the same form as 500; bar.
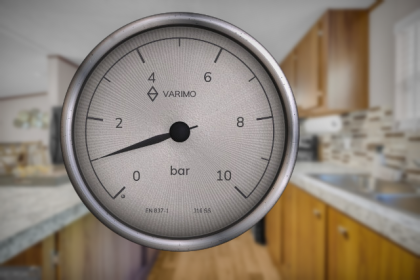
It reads 1; bar
